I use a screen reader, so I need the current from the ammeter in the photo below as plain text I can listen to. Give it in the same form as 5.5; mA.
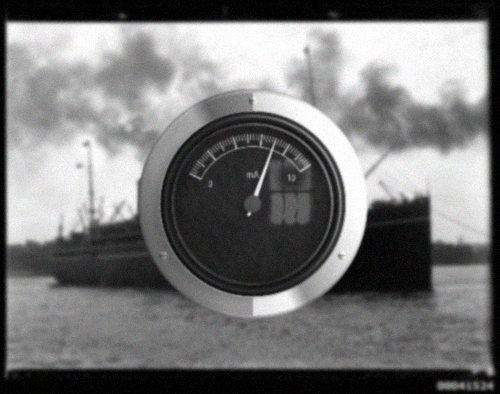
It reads 7; mA
